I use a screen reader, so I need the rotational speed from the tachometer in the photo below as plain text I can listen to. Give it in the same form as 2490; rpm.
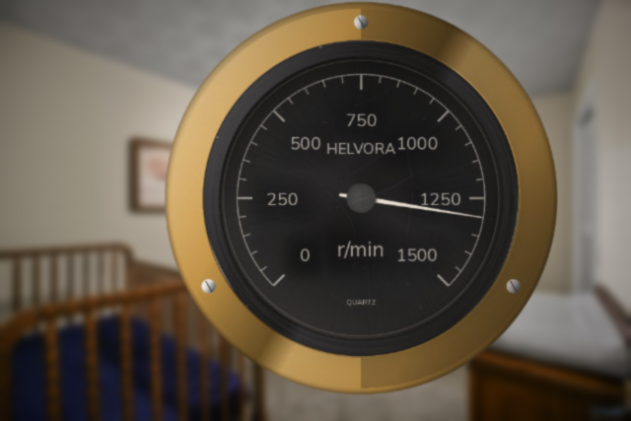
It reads 1300; rpm
